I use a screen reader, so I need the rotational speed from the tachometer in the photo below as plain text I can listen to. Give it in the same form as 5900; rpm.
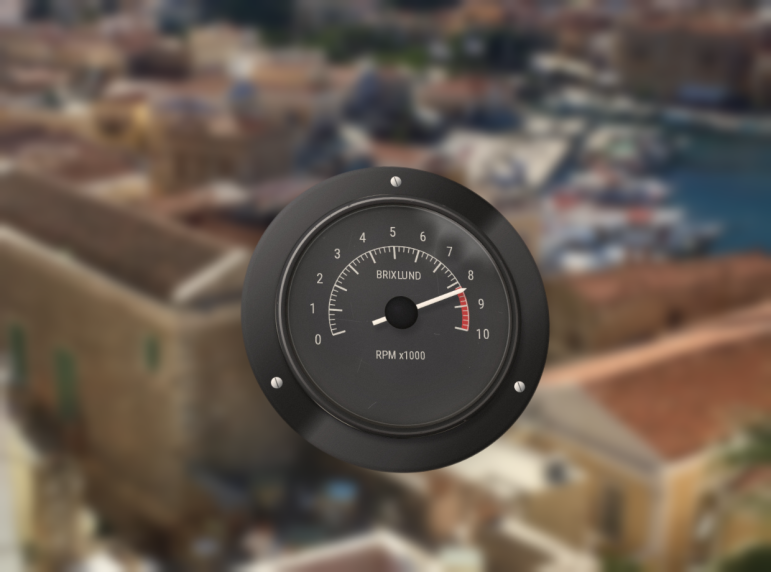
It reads 8400; rpm
